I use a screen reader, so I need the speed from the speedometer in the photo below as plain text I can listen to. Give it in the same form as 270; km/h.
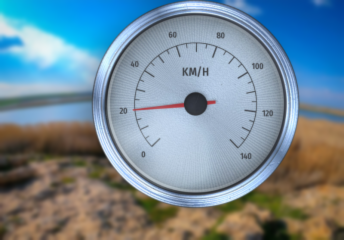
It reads 20; km/h
